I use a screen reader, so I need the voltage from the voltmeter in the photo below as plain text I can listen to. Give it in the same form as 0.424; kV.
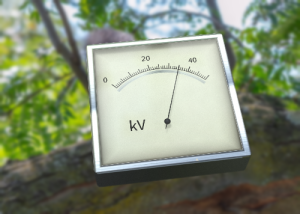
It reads 35; kV
